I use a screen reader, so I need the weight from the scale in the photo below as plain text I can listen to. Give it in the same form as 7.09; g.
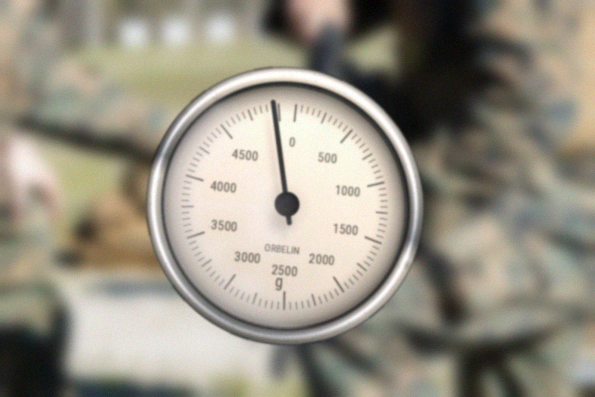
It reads 4950; g
